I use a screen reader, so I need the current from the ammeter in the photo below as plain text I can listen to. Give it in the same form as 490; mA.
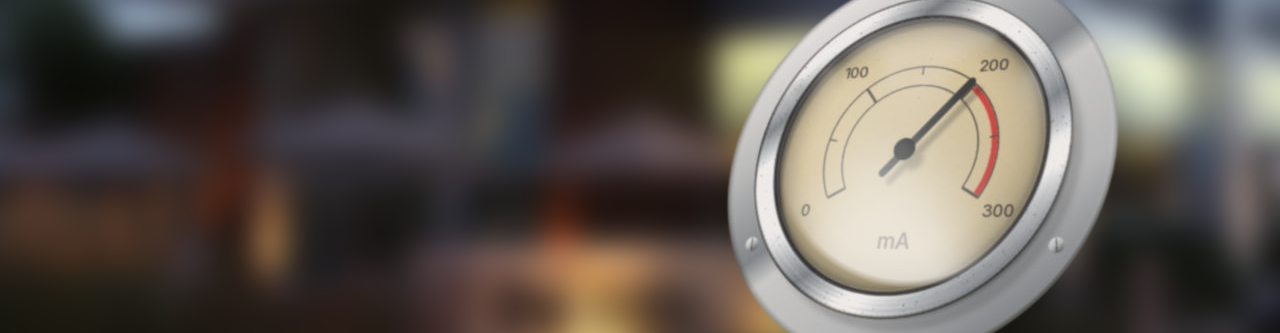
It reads 200; mA
